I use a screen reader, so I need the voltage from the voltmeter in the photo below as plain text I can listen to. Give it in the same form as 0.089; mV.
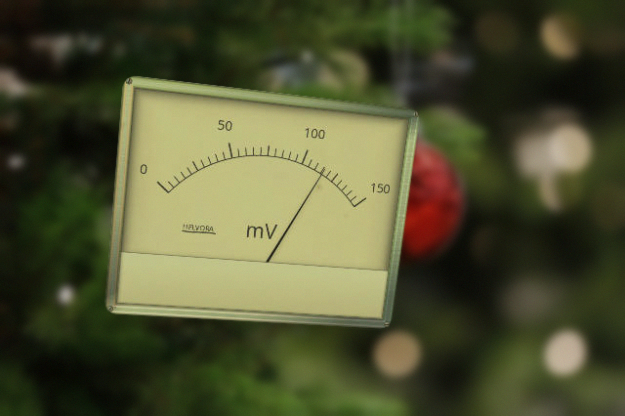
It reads 115; mV
